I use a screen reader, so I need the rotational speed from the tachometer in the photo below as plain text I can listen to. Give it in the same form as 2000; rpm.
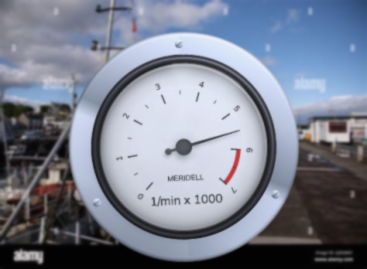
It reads 5500; rpm
